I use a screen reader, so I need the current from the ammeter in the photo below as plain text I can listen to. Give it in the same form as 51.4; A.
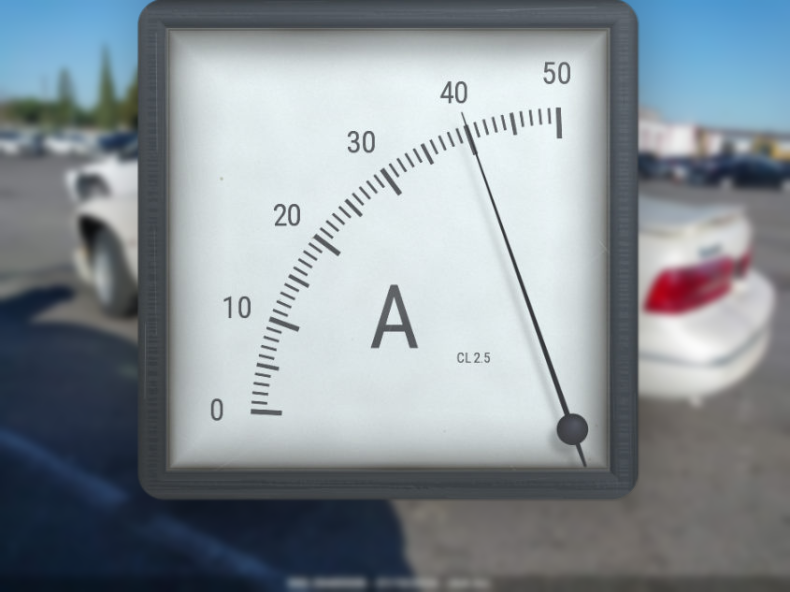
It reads 40; A
